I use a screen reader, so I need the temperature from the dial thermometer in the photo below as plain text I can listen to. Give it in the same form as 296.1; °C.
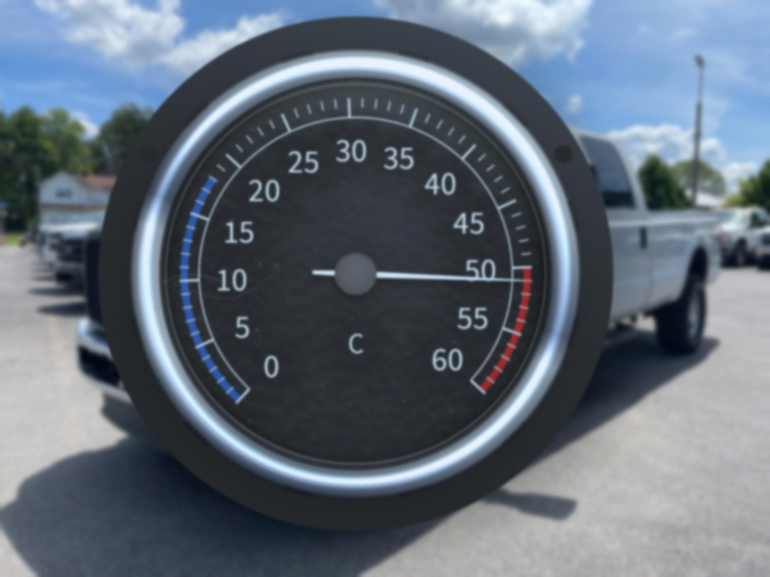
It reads 51; °C
